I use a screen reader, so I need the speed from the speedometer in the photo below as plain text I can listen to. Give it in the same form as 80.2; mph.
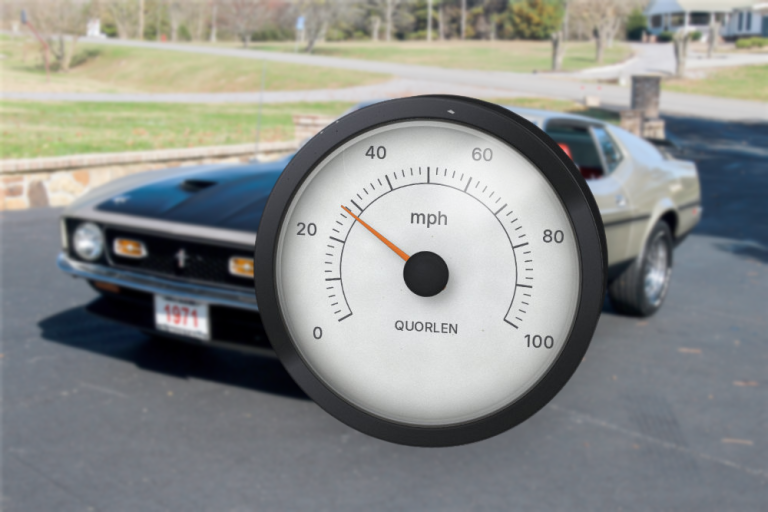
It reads 28; mph
